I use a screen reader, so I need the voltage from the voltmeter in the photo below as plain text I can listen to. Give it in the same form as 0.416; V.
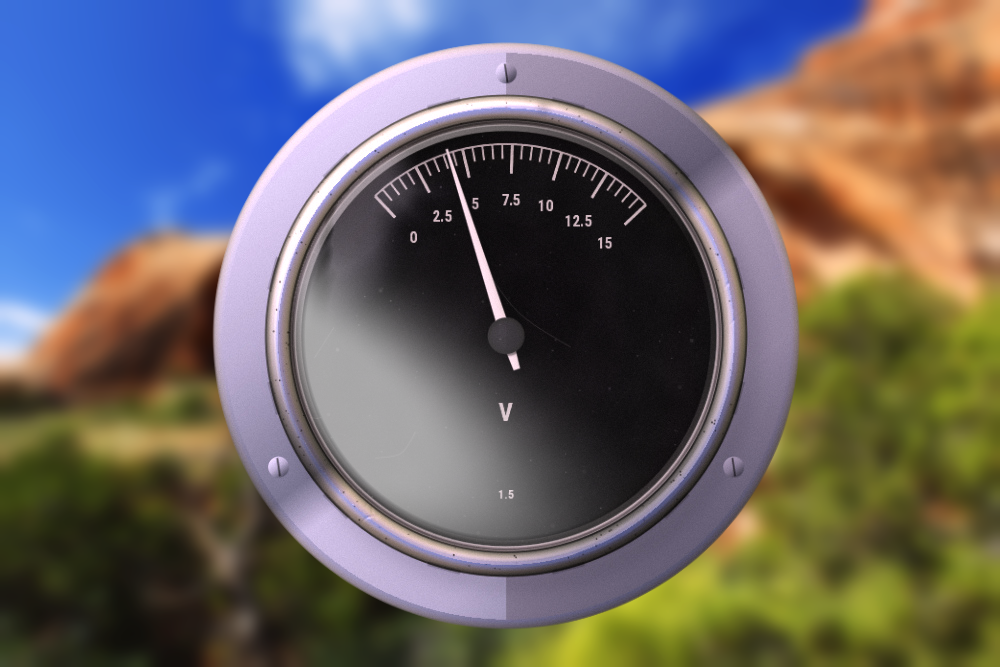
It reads 4.25; V
